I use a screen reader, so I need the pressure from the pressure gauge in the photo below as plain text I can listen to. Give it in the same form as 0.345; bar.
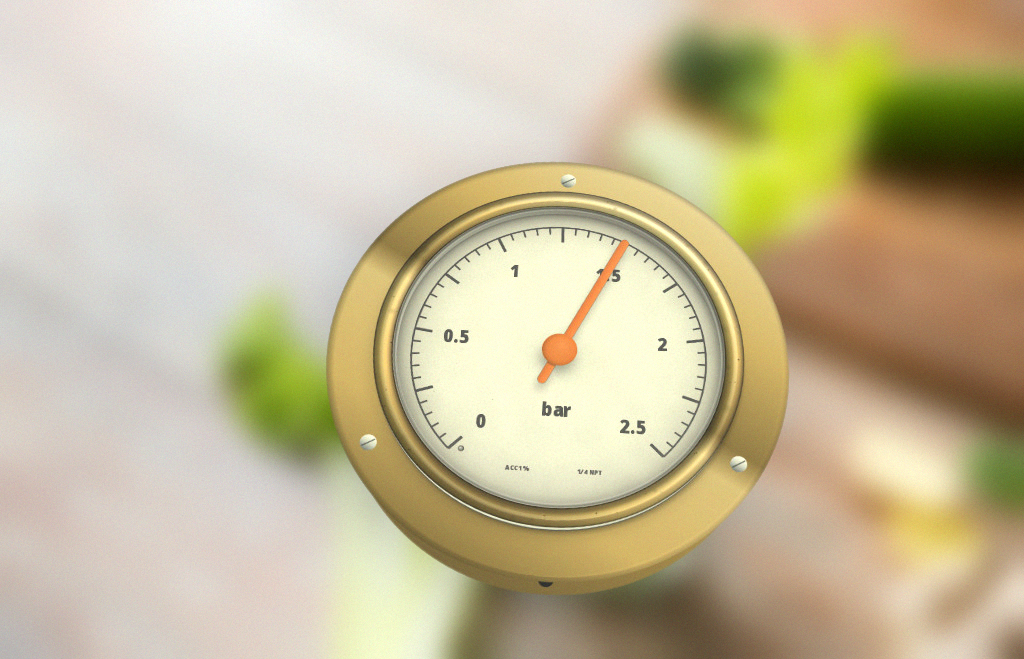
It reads 1.5; bar
